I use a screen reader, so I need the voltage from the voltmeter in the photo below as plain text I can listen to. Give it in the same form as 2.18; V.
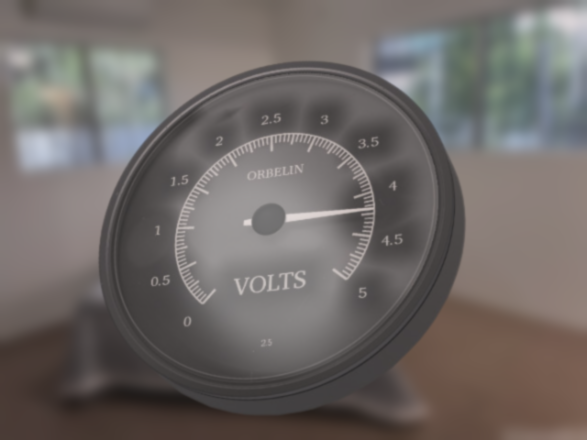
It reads 4.25; V
